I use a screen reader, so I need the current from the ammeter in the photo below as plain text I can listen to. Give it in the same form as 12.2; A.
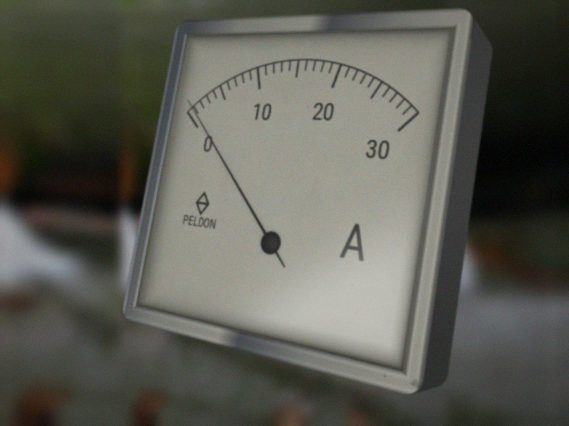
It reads 1; A
